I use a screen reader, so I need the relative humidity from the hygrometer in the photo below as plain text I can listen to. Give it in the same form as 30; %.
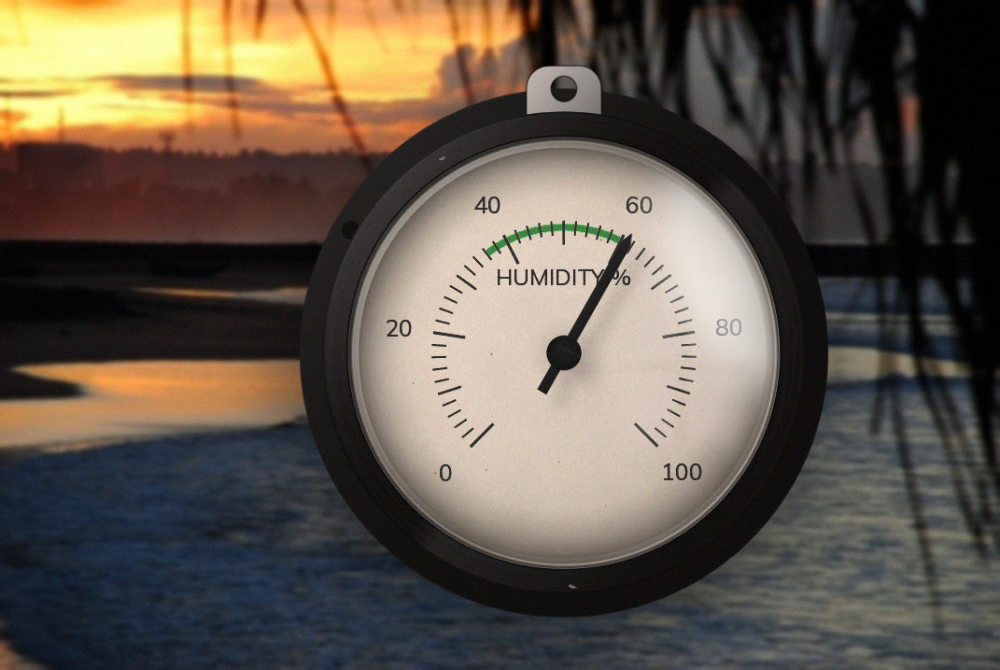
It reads 61; %
